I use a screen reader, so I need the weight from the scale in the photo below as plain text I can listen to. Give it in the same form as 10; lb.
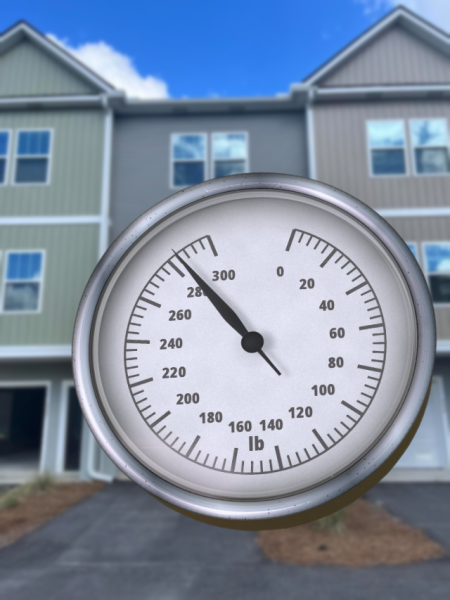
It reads 284; lb
